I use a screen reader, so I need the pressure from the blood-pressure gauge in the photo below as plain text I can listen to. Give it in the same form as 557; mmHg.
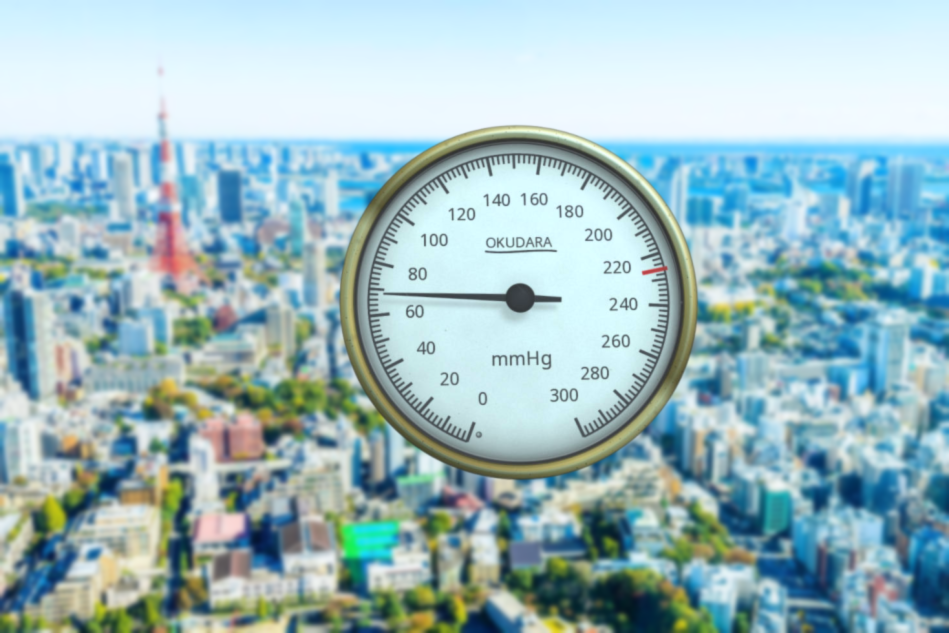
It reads 68; mmHg
